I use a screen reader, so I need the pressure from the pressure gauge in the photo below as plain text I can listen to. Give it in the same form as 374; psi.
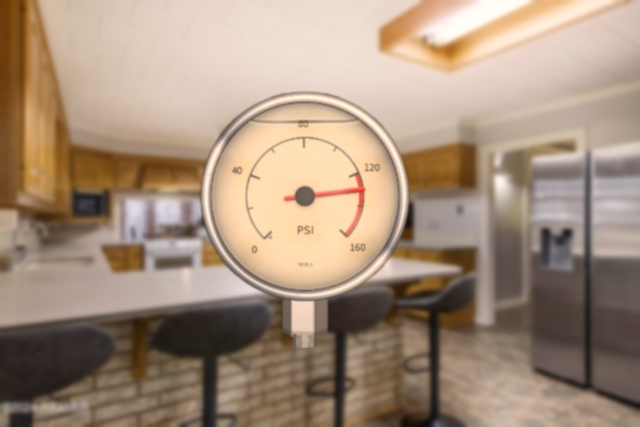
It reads 130; psi
